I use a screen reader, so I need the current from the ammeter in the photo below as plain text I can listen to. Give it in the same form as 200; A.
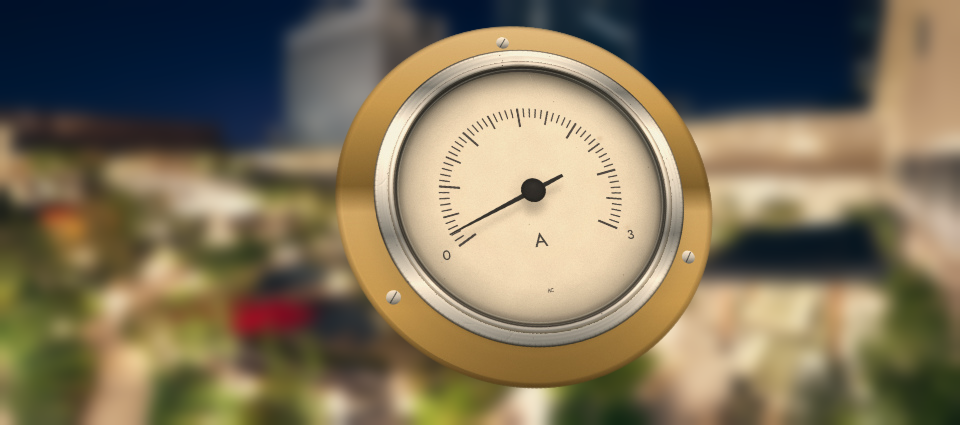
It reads 0.1; A
